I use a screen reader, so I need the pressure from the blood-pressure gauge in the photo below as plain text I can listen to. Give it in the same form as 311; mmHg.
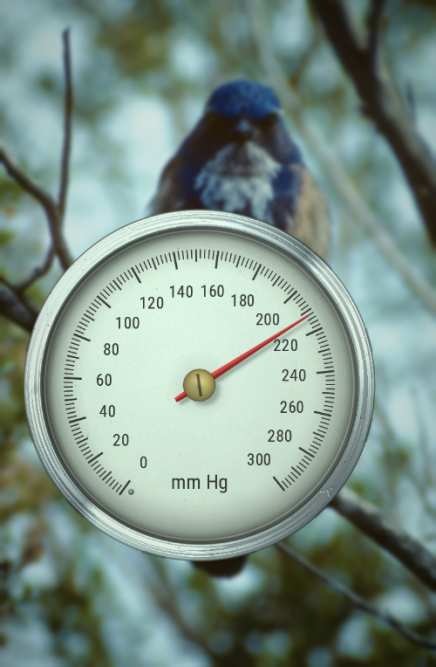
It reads 212; mmHg
